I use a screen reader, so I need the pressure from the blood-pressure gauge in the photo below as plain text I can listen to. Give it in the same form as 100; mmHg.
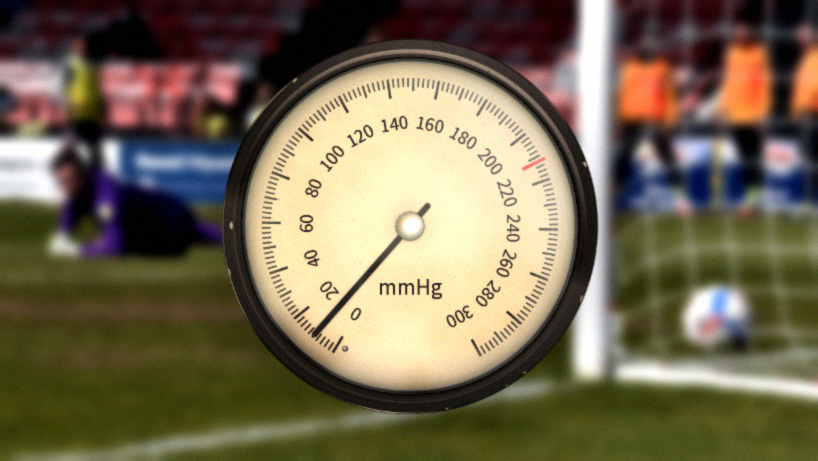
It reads 10; mmHg
